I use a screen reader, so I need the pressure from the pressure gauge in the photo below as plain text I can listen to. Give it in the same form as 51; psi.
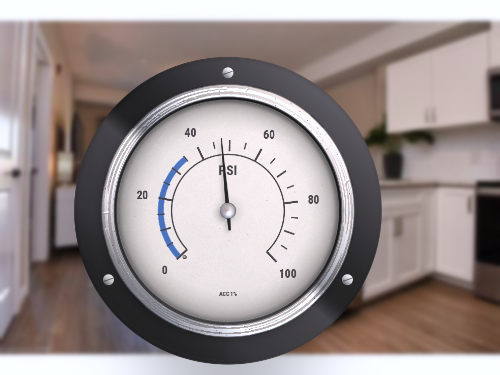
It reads 47.5; psi
